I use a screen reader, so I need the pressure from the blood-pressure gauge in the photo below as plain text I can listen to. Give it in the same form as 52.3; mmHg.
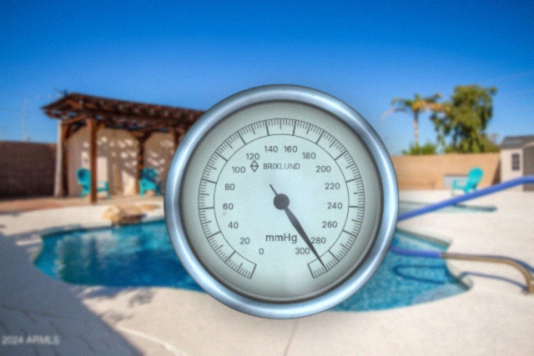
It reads 290; mmHg
